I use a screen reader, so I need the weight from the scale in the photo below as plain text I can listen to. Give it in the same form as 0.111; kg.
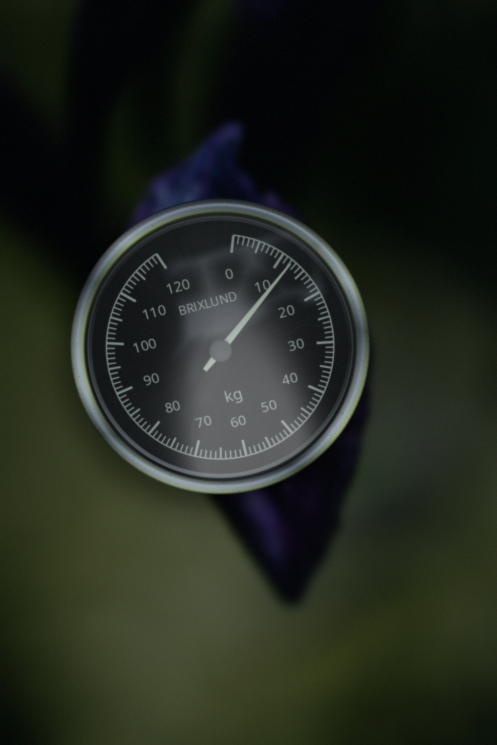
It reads 12; kg
